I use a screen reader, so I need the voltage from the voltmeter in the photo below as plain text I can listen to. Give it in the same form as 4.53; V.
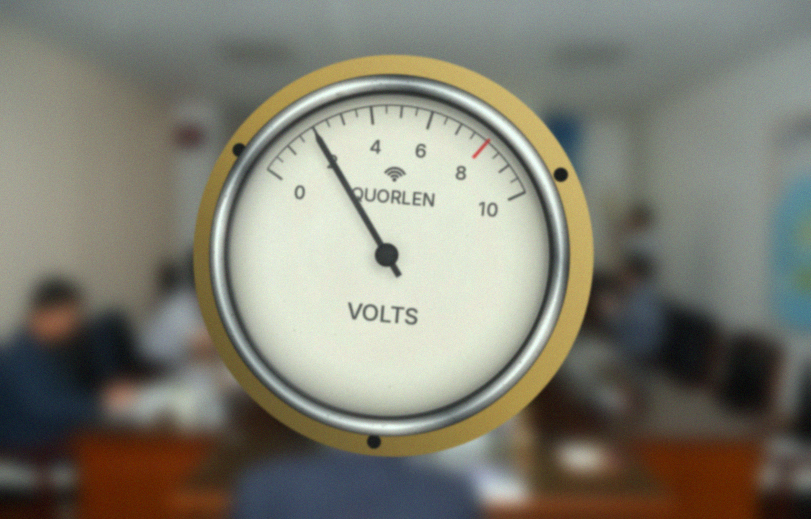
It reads 2; V
